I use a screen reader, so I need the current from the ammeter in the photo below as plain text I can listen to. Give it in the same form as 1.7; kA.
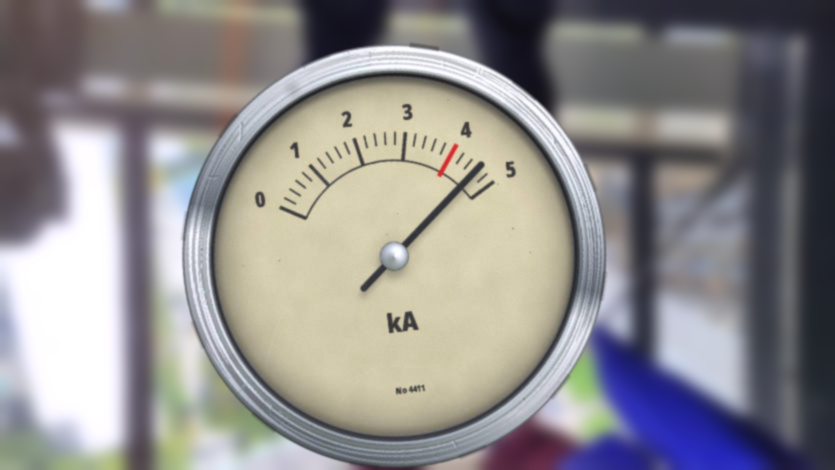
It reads 4.6; kA
